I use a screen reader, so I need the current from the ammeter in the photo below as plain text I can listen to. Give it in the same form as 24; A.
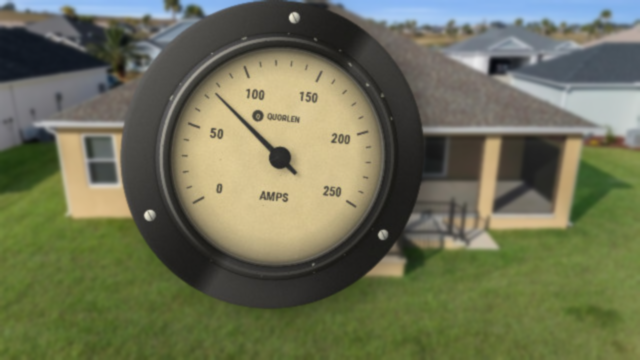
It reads 75; A
